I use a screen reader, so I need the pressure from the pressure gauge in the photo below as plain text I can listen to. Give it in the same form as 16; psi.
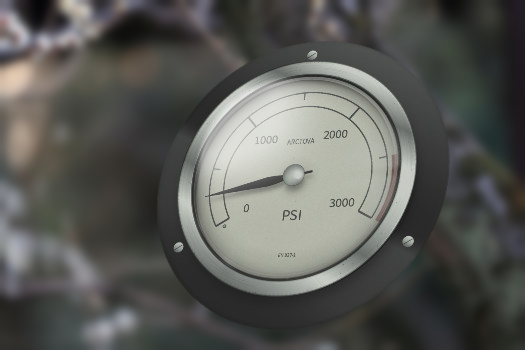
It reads 250; psi
